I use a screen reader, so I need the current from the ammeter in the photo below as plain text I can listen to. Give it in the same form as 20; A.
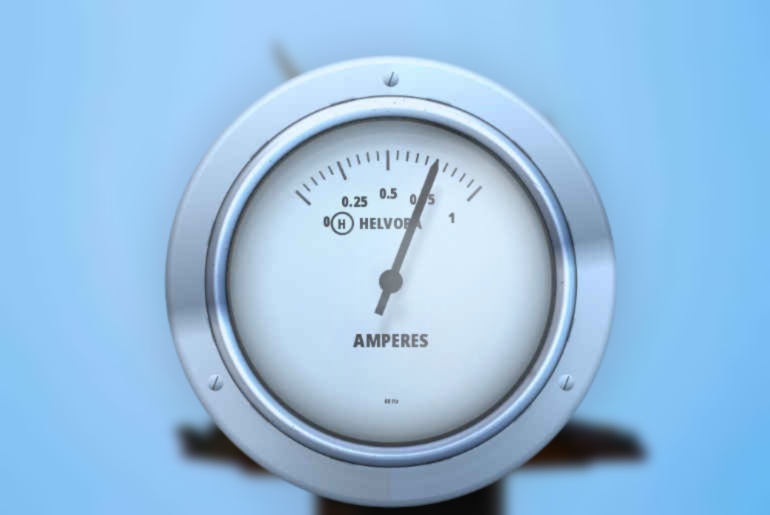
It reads 0.75; A
